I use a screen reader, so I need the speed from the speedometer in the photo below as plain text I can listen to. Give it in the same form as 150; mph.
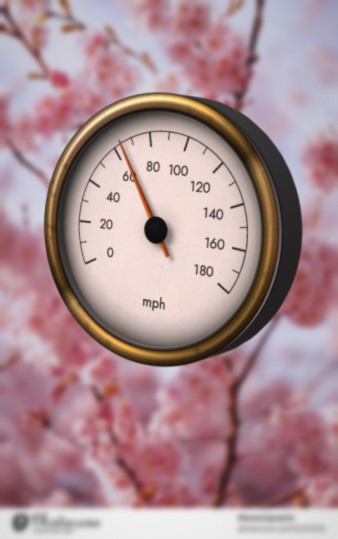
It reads 65; mph
